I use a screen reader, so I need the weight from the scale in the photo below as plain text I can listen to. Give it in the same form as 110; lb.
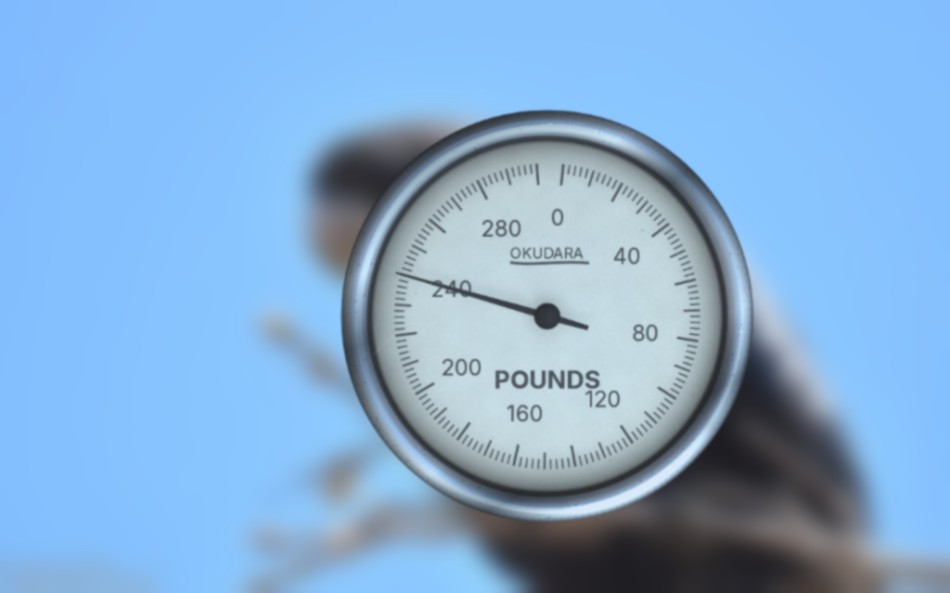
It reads 240; lb
